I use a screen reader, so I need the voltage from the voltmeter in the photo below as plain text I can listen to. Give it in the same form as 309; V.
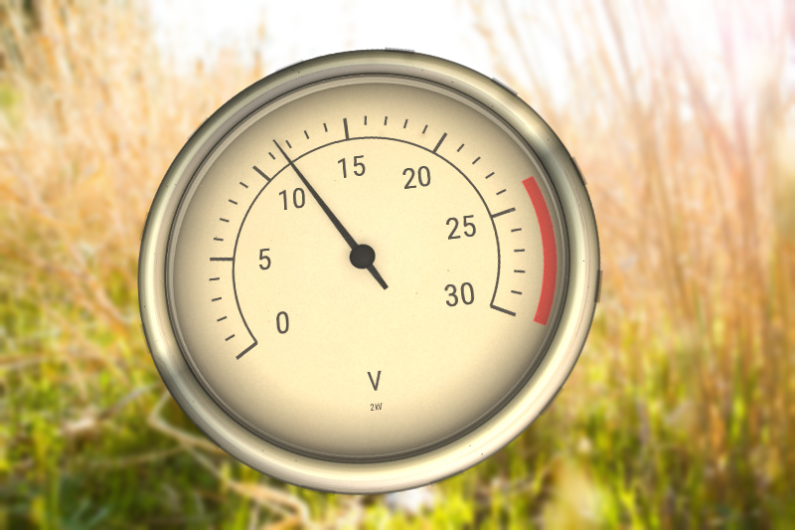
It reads 11.5; V
